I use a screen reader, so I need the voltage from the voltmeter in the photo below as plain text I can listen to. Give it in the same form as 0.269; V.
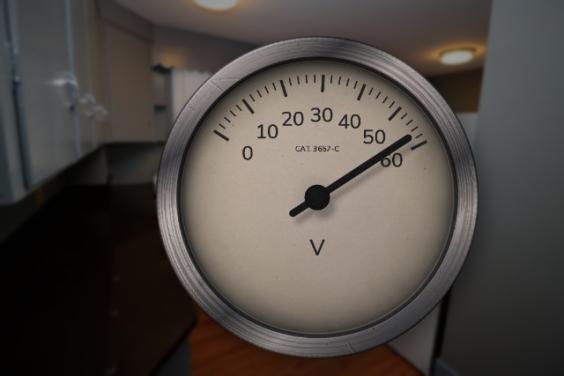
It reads 57; V
